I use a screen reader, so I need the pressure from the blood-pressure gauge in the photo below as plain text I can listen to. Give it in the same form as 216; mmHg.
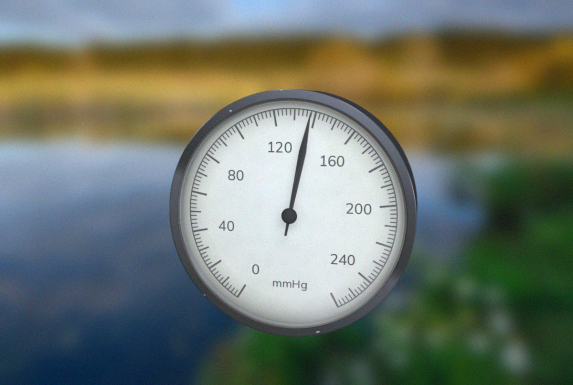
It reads 138; mmHg
